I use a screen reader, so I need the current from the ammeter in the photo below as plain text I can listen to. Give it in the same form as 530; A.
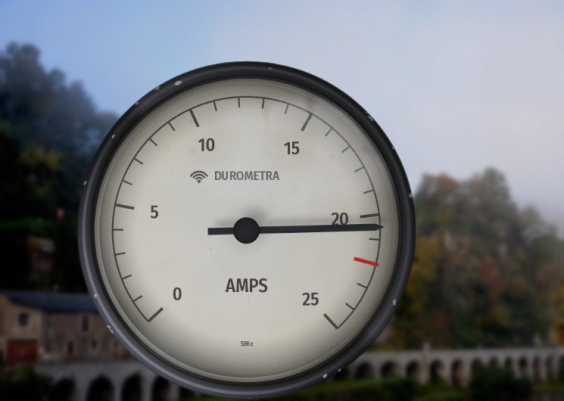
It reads 20.5; A
